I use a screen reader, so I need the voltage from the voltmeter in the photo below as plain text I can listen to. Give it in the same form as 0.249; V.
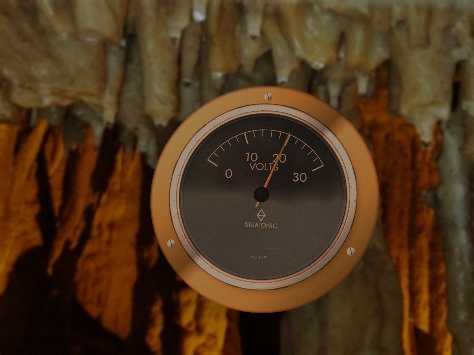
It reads 20; V
